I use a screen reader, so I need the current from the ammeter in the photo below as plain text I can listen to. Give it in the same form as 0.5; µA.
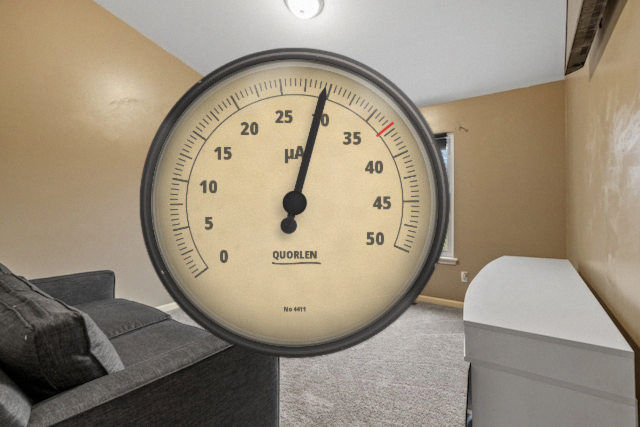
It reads 29.5; µA
